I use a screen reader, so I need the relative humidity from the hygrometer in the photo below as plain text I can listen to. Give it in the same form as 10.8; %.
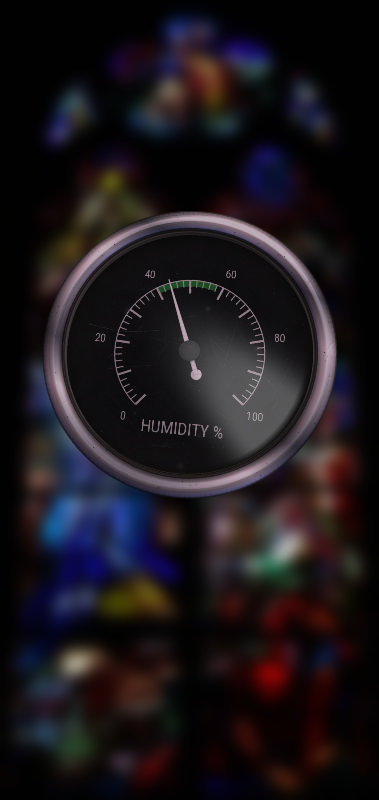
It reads 44; %
